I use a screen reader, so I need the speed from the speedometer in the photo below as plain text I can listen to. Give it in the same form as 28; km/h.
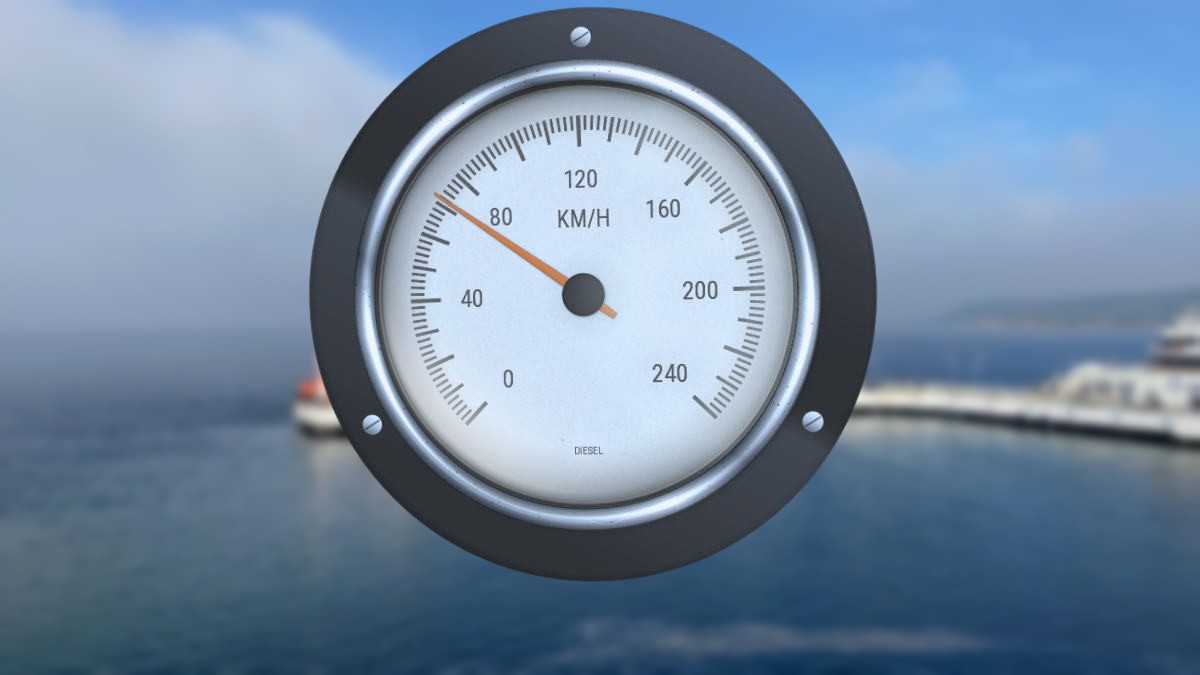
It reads 72; km/h
